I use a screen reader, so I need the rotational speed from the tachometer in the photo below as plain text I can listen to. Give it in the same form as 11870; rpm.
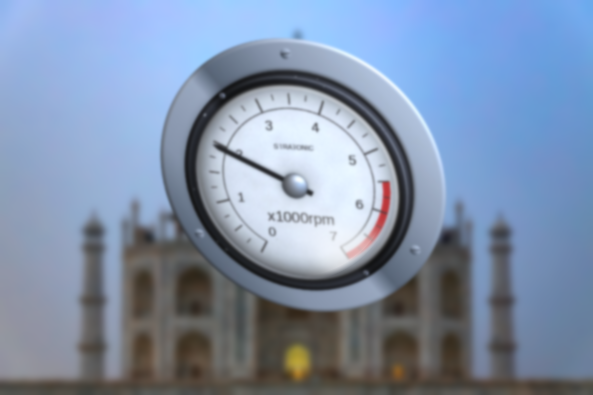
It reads 2000; rpm
